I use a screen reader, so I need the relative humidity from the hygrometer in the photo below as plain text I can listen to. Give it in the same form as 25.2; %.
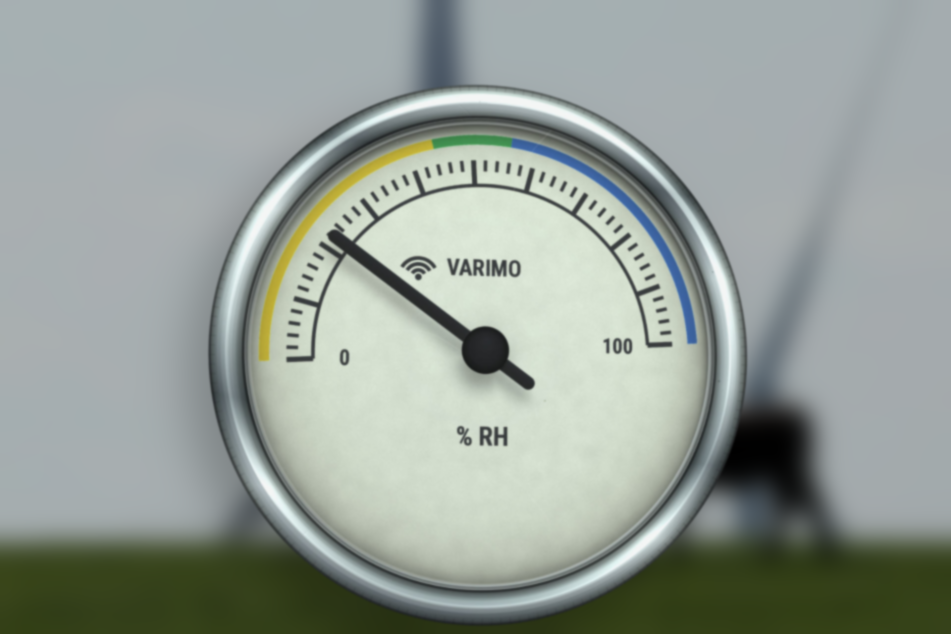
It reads 22; %
